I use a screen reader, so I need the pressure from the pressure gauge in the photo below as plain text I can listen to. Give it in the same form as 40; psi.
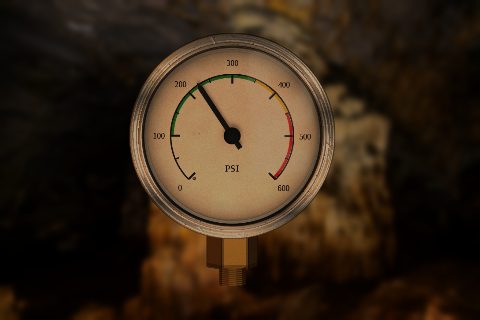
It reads 225; psi
